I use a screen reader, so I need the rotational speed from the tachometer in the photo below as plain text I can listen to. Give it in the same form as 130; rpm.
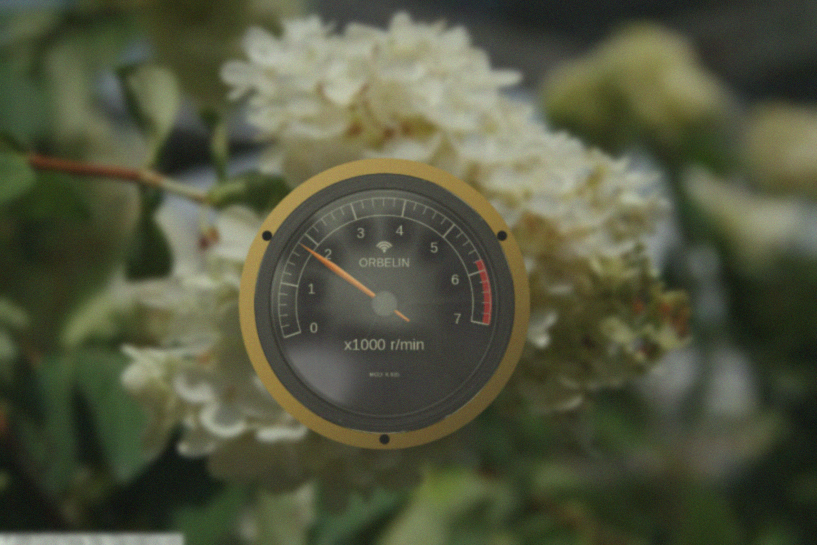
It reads 1800; rpm
